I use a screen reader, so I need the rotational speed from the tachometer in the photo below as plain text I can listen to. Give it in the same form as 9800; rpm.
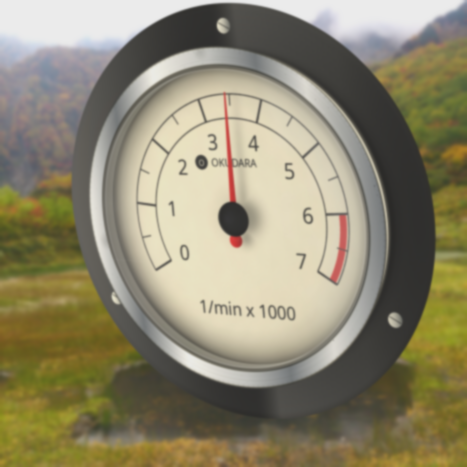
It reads 3500; rpm
